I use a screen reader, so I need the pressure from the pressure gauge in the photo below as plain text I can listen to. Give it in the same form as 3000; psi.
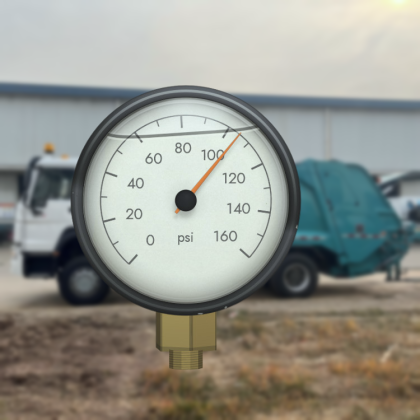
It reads 105; psi
